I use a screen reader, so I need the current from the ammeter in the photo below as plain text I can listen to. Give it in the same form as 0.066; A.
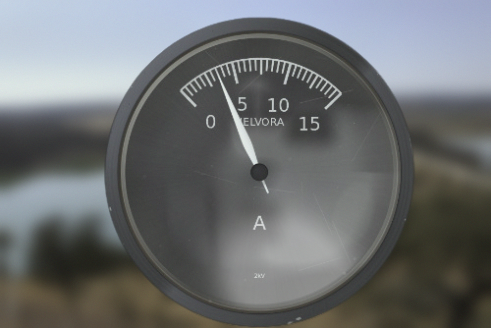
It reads 3.5; A
